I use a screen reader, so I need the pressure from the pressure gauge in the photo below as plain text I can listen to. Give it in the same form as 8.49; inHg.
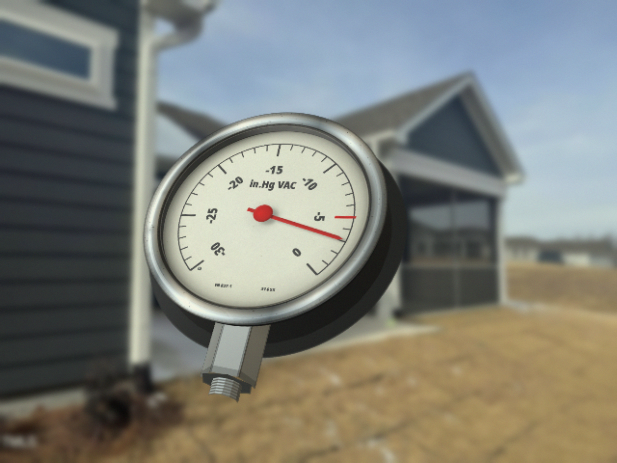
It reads -3; inHg
